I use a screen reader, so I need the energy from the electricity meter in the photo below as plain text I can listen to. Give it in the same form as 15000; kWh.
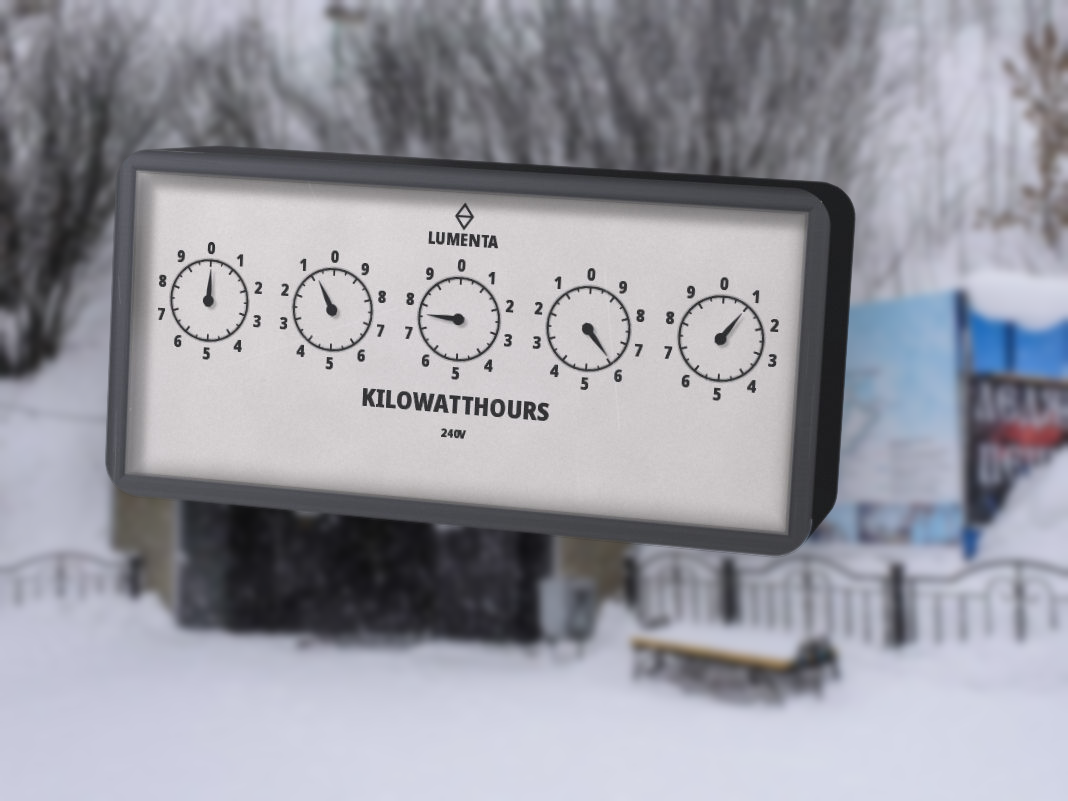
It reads 761; kWh
